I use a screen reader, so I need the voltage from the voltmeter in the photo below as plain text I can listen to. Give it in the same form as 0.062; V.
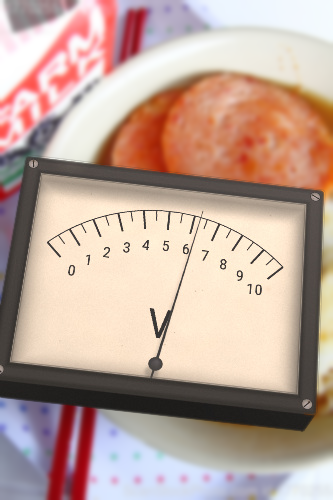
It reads 6.25; V
